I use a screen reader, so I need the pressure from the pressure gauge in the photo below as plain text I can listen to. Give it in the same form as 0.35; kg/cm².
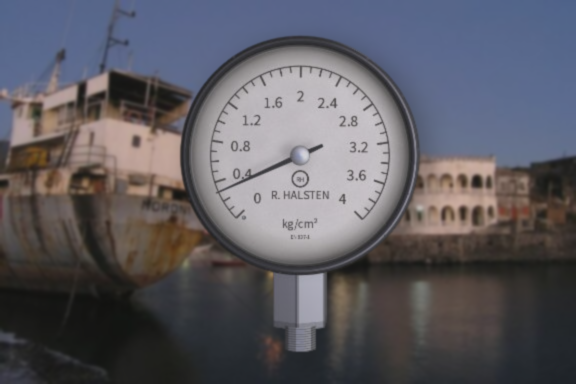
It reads 0.3; kg/cm²
